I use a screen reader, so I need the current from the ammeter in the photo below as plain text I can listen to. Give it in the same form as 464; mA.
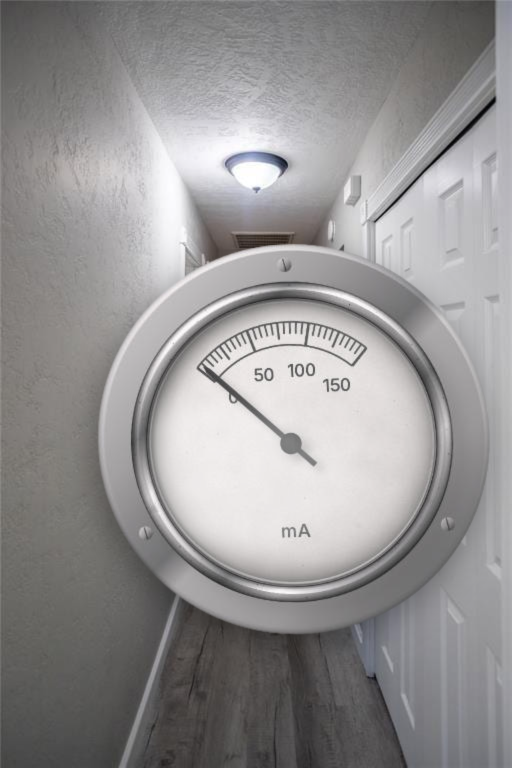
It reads 5; mA
